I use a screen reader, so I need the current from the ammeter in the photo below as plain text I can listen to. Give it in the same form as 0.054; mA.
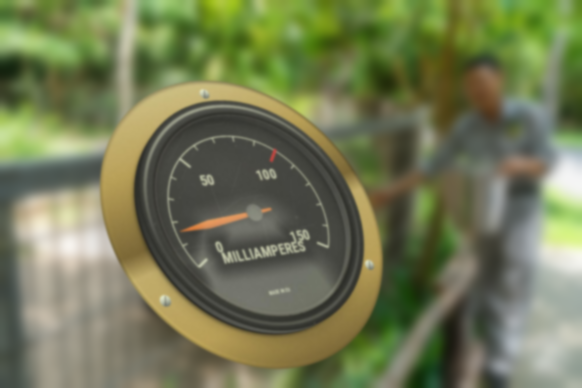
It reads 15; mA
